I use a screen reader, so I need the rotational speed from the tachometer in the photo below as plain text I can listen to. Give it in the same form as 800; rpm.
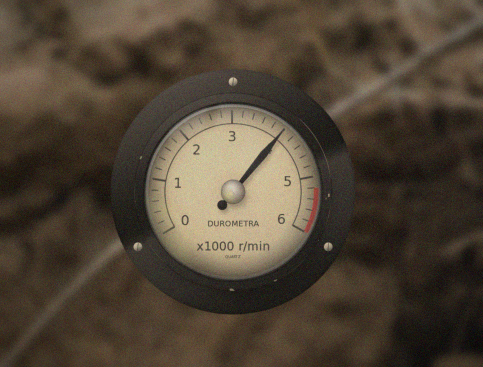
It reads 4000; rpm
